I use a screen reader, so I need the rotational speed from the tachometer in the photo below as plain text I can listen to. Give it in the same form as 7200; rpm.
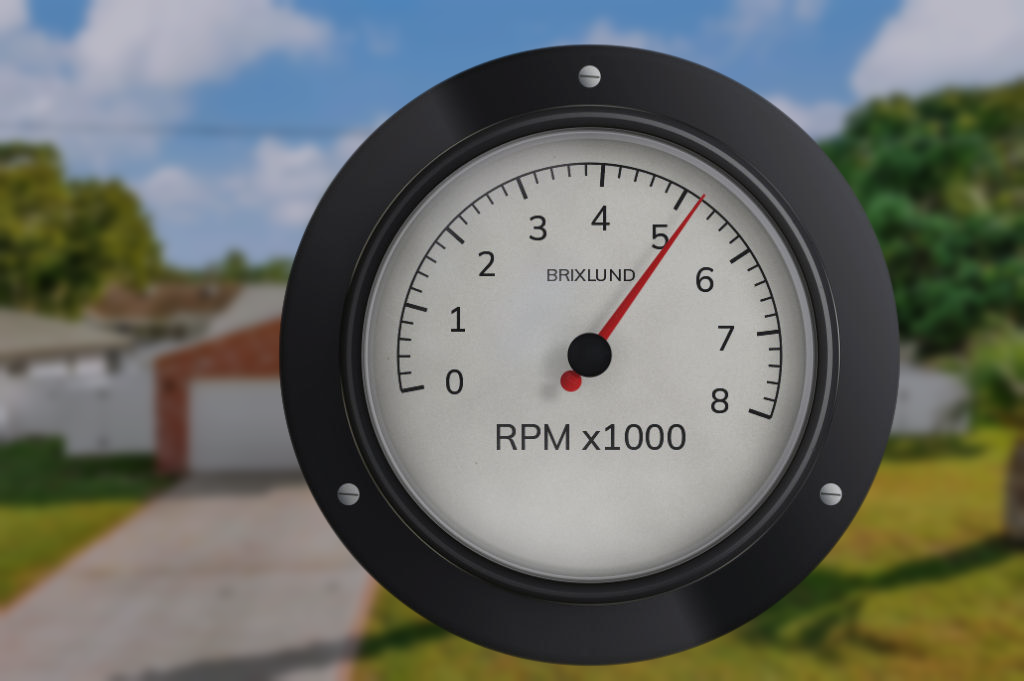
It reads 5200; rpm
